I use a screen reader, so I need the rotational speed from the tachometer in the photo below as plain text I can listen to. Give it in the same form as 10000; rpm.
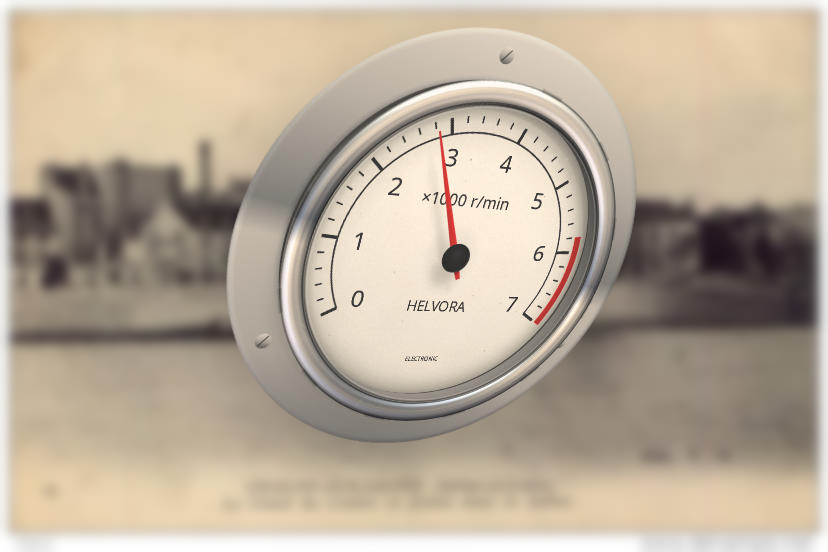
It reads 2800; rpm
